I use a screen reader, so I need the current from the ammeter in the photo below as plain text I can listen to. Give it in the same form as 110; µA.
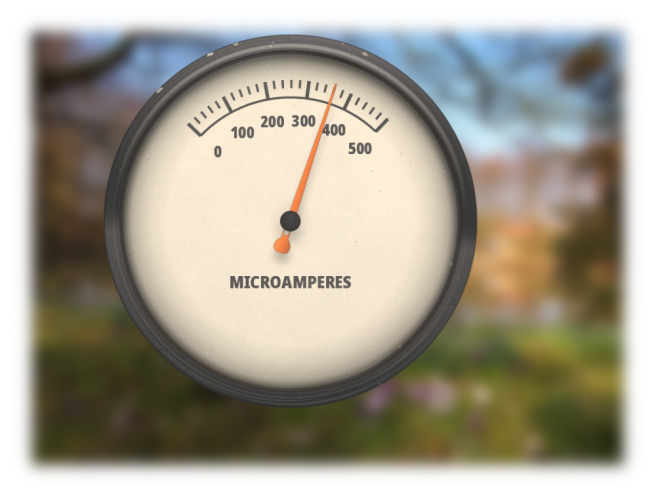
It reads 360; µA
